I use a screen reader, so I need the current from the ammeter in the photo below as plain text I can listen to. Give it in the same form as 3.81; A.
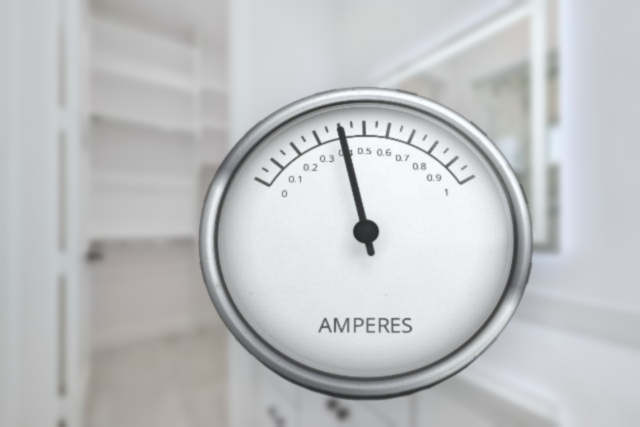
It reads 0.4; A
